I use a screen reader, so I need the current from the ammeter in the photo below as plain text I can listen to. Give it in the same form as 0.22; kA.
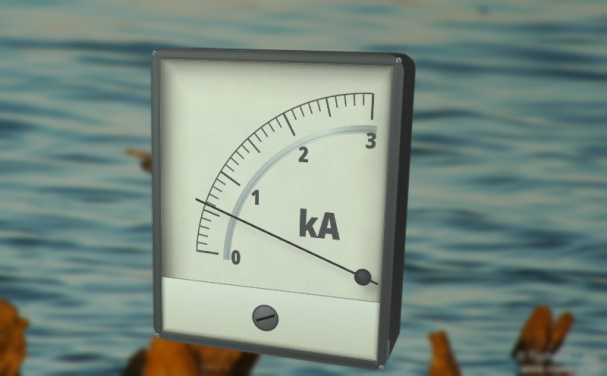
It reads 0.6; kA
